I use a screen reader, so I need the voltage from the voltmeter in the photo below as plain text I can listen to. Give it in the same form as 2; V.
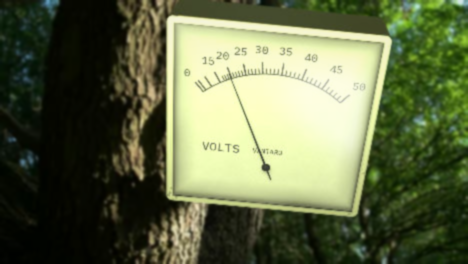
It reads 20; V
